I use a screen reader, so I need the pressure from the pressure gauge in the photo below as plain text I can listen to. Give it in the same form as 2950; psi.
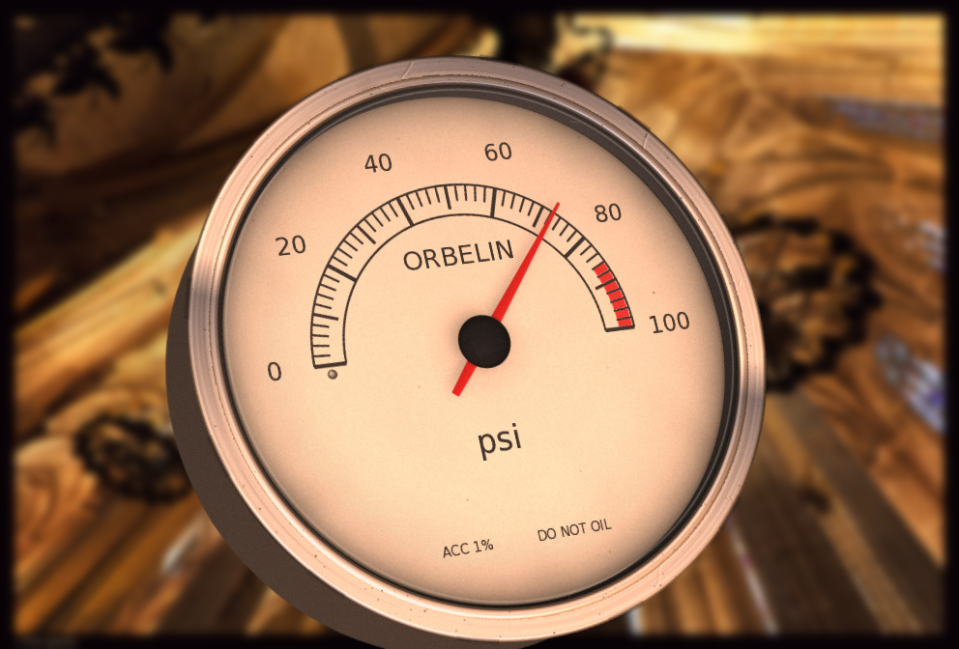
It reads 72; psi
